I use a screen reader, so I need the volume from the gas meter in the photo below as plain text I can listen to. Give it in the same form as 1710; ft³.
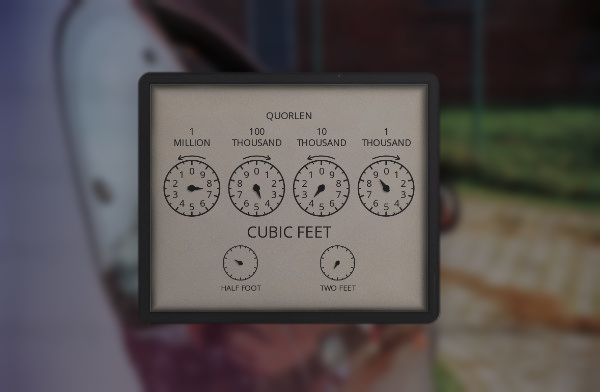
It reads 743900; ft³
